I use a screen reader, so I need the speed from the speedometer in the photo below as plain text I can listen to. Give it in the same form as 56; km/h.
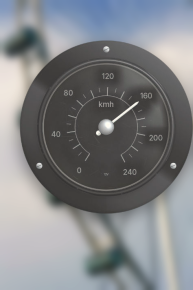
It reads 160; km/h
